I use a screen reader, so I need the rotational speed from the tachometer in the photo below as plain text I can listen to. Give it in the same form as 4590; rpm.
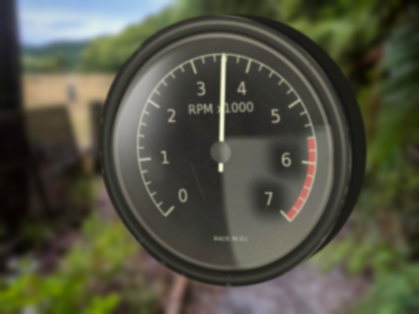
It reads 3600; rpm
